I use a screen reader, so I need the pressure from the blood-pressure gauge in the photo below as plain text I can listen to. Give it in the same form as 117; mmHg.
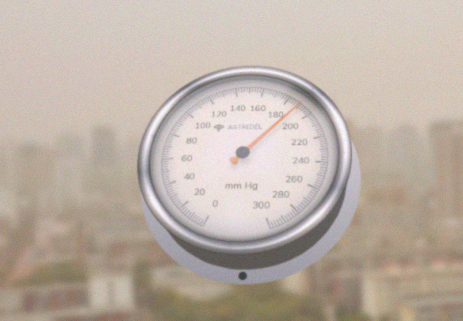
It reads 190; mmHg
